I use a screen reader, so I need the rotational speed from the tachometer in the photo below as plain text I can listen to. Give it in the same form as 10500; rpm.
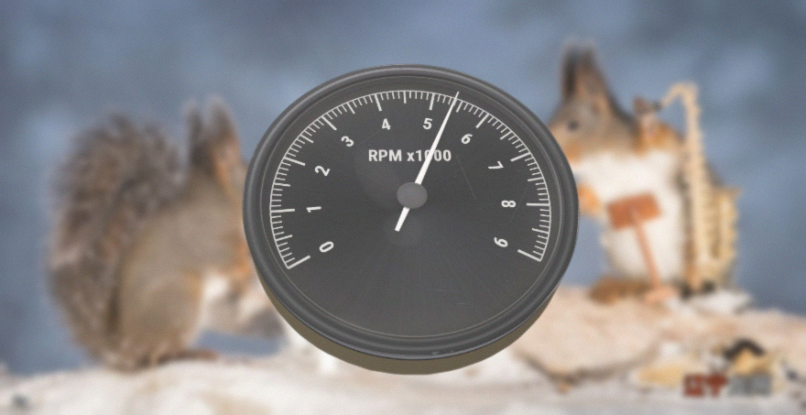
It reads 5400; rpm
